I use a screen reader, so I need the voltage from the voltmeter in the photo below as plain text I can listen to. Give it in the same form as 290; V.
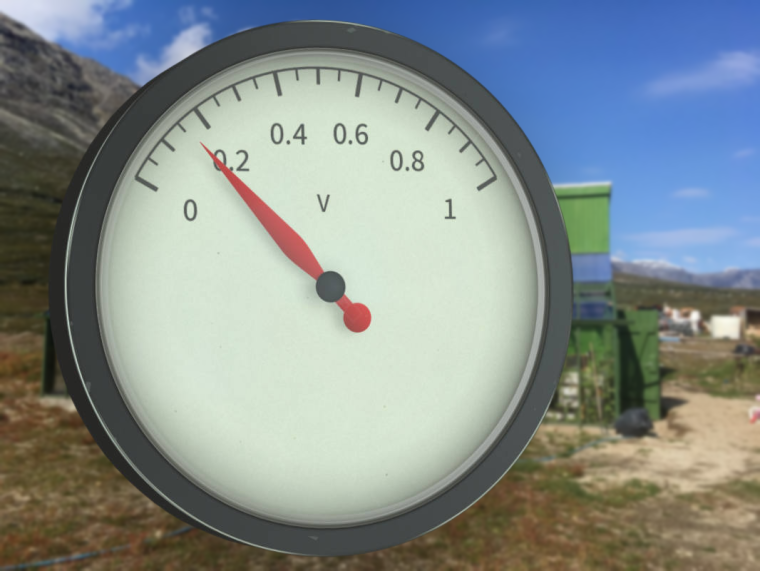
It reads 0.15; V
